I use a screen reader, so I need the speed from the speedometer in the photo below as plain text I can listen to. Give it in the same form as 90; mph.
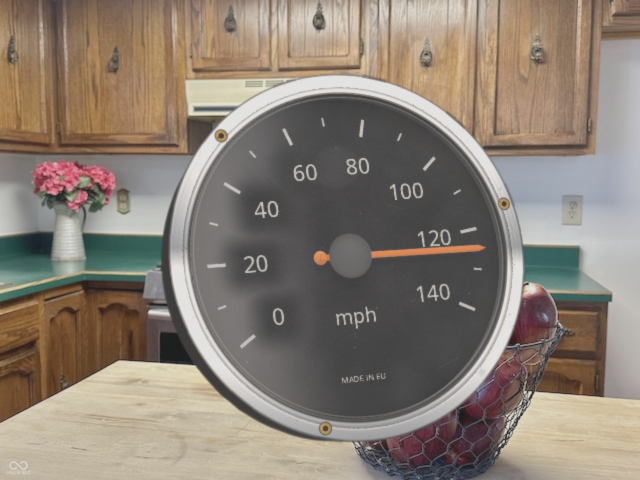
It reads 125; mph
